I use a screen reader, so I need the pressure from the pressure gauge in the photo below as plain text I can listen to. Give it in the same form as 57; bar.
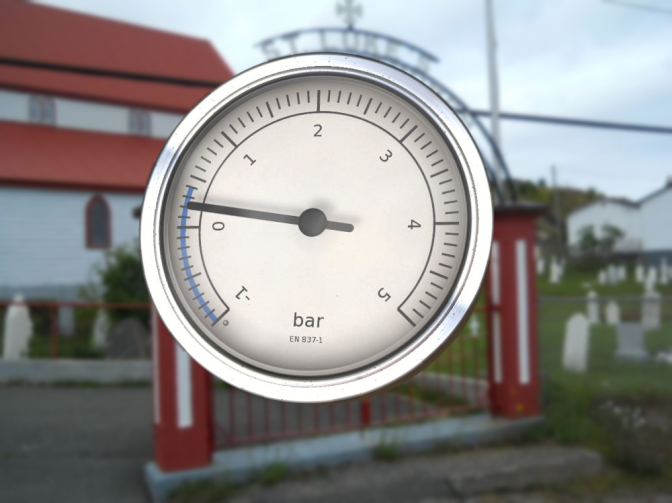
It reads 0.2; bar
